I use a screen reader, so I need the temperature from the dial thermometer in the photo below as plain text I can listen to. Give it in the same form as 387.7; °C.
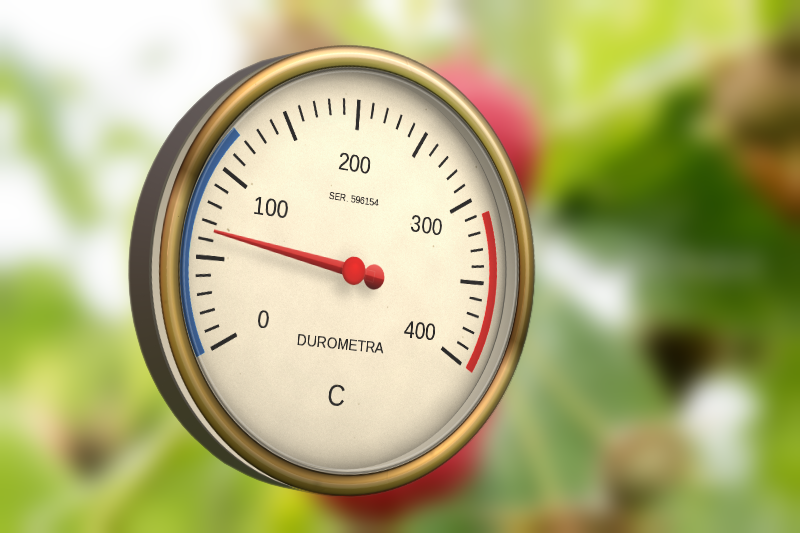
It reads 65; °C
